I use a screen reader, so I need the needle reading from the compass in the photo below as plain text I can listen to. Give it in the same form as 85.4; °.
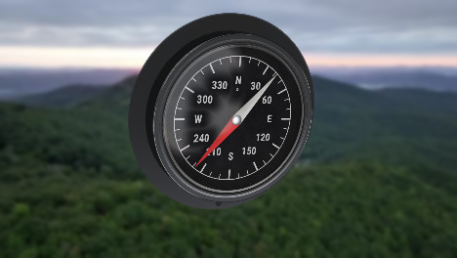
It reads 220; °
